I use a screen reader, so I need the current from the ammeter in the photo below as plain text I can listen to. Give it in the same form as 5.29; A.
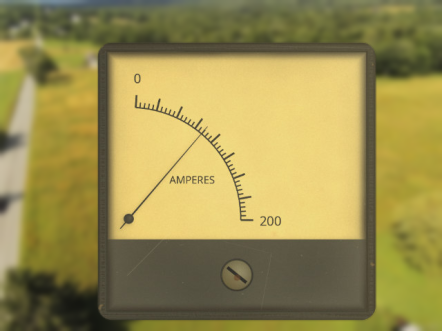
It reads 85; A
